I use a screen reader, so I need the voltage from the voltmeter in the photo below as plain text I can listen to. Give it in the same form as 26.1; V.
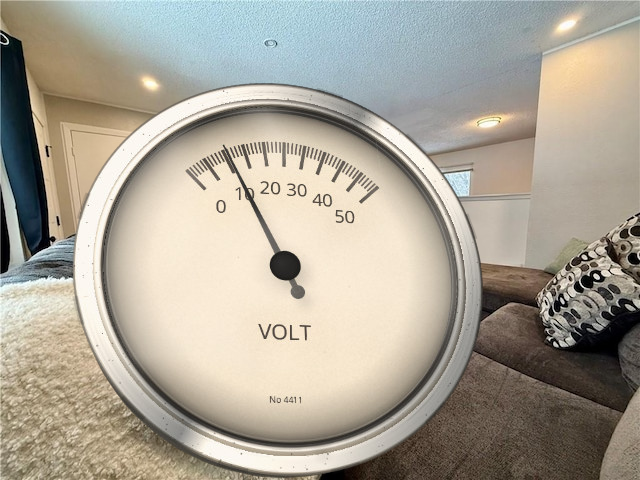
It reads 10; V
